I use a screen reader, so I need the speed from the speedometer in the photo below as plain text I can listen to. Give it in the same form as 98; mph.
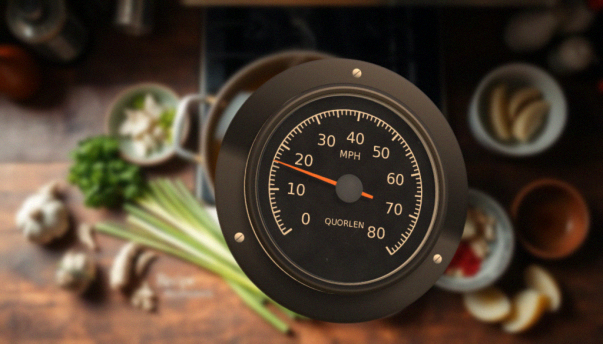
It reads 16; mph
